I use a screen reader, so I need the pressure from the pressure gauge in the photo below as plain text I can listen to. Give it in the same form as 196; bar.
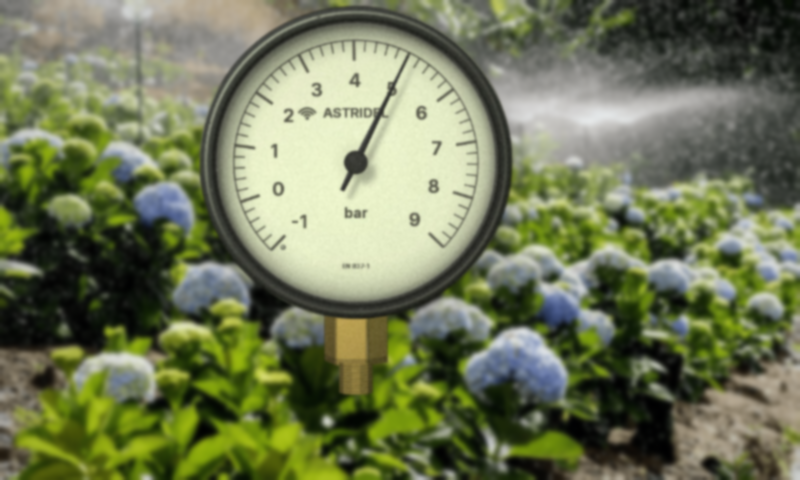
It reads 5; bar
